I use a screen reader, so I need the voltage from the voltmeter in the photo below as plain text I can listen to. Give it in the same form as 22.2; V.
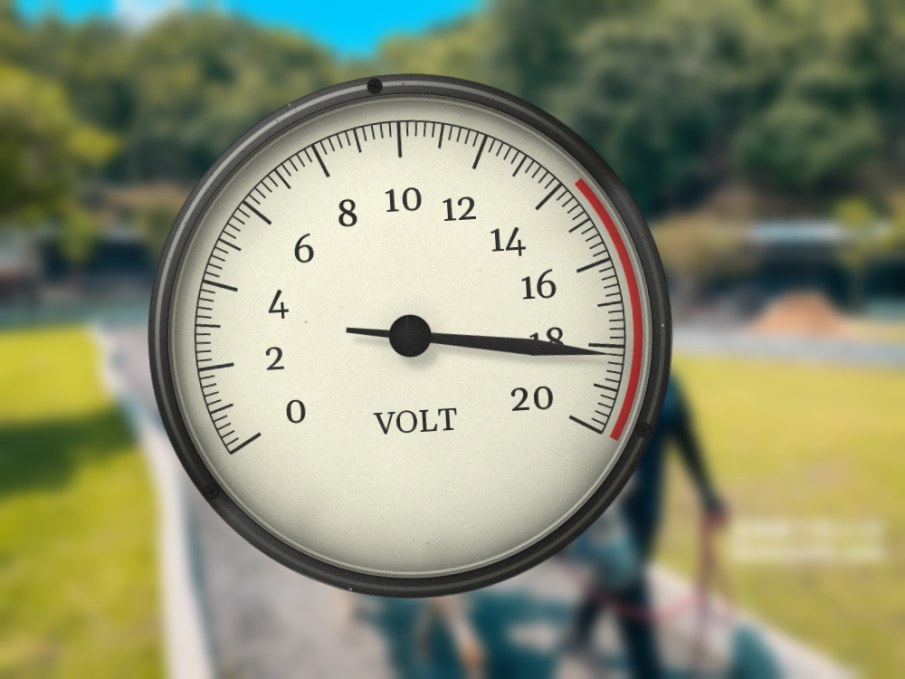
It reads 18.2; V
